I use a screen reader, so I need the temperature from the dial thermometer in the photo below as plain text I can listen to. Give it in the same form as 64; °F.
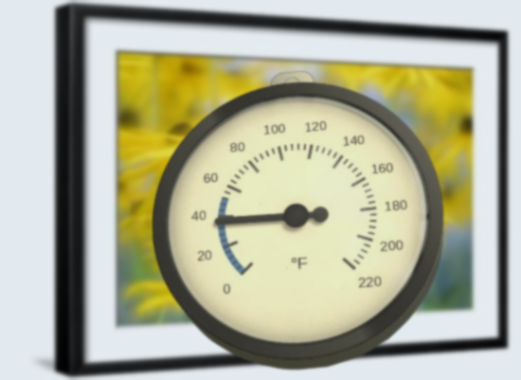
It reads 36; °F
